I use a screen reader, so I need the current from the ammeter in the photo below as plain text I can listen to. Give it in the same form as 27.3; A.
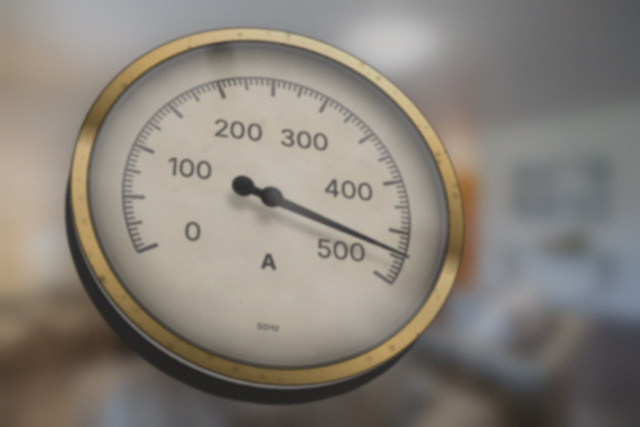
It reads 475; A
